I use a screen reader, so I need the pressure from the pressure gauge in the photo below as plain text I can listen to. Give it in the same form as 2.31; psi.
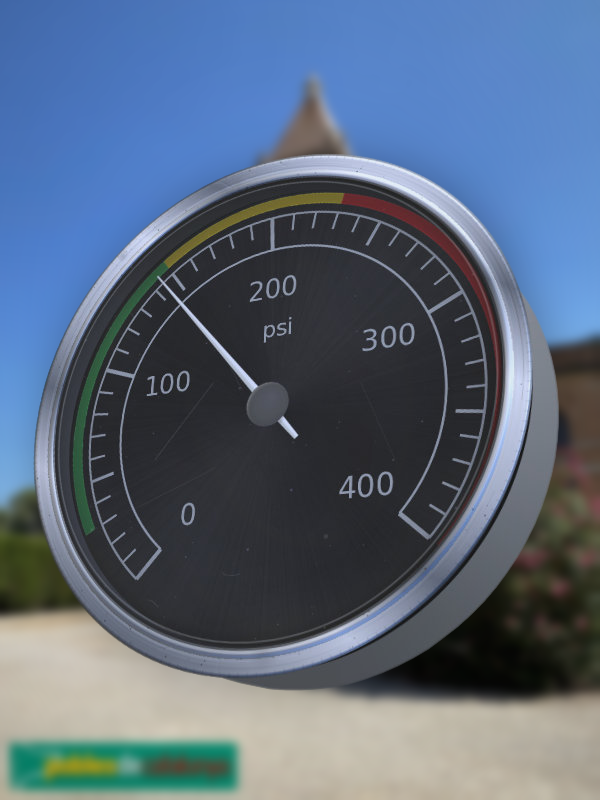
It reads 145; psi
